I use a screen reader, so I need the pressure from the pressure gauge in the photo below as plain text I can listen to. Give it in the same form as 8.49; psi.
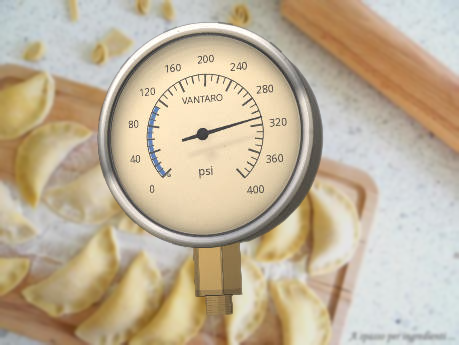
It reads 310; psi
